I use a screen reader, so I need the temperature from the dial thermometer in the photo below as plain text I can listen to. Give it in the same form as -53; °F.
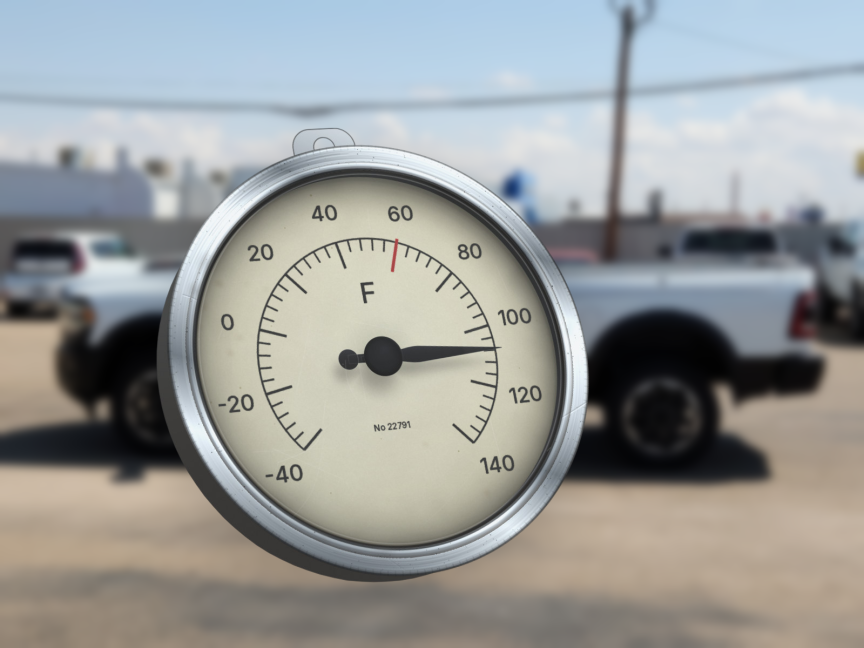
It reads 108; °F
